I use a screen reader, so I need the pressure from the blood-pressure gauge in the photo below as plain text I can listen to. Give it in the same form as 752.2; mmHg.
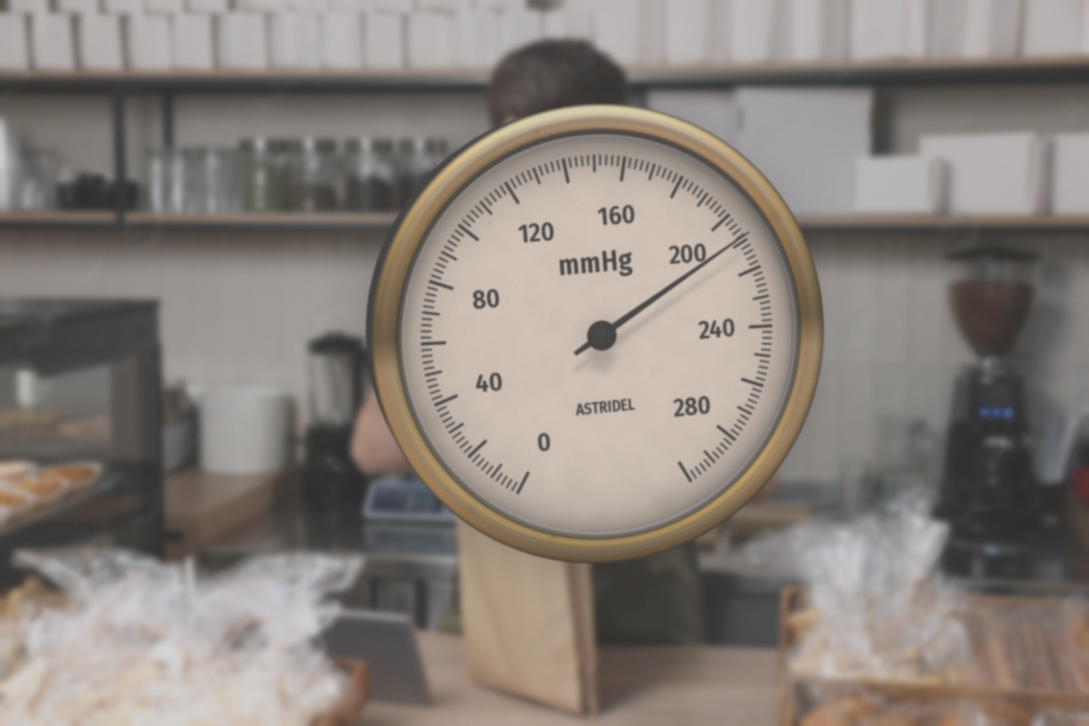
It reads 208; mmHg
